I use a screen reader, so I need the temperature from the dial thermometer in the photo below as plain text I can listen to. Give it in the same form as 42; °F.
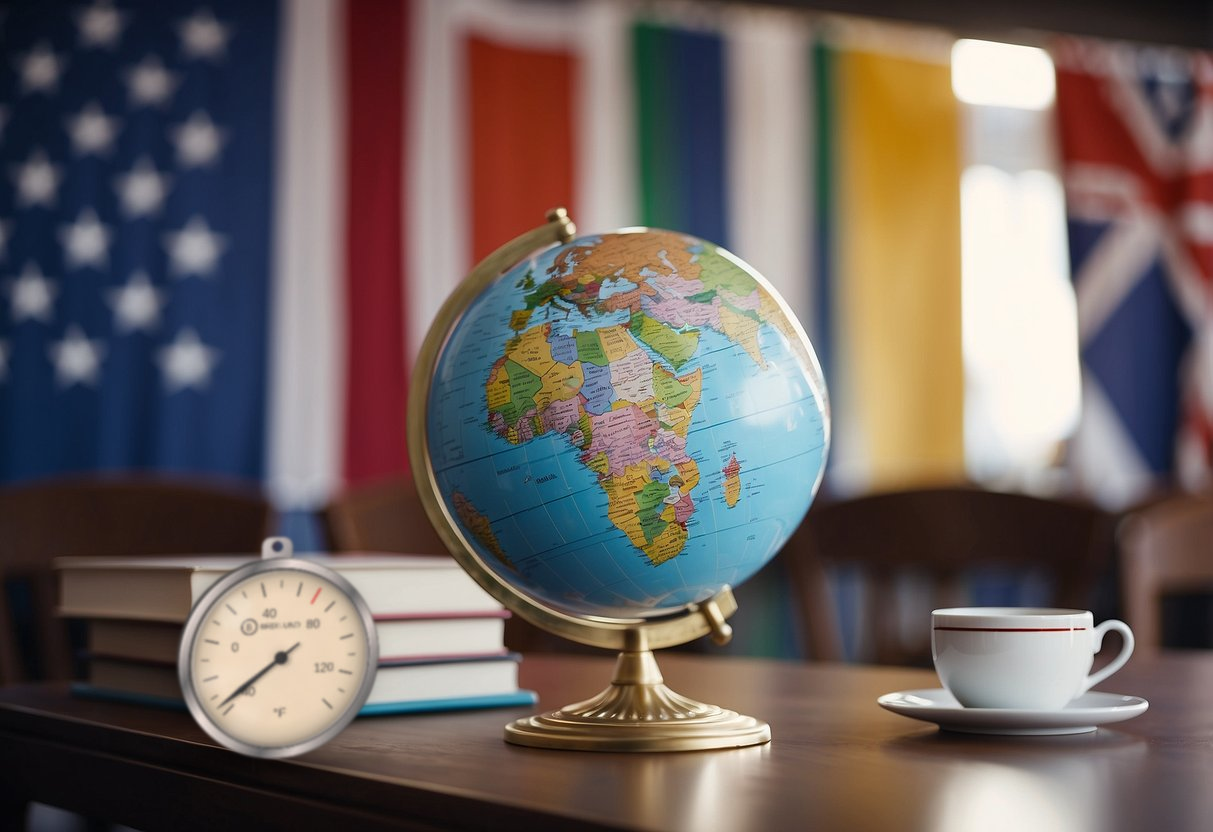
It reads -35; °F
